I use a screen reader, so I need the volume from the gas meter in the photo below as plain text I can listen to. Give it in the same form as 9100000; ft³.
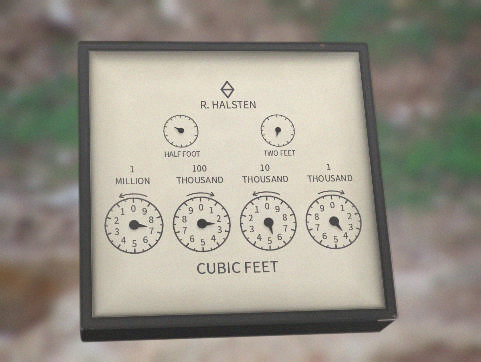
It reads 725400; ft³
